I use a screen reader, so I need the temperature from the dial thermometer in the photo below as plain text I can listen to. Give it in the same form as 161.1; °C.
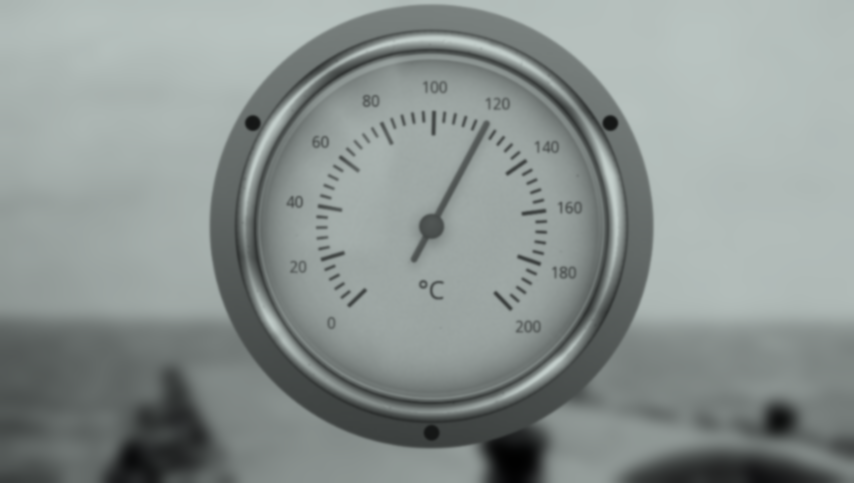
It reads 120; °C
